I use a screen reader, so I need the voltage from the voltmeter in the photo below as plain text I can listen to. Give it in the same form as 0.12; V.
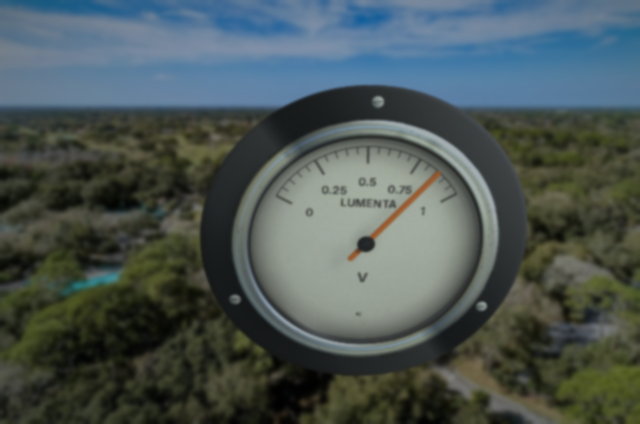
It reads 0.85; V
